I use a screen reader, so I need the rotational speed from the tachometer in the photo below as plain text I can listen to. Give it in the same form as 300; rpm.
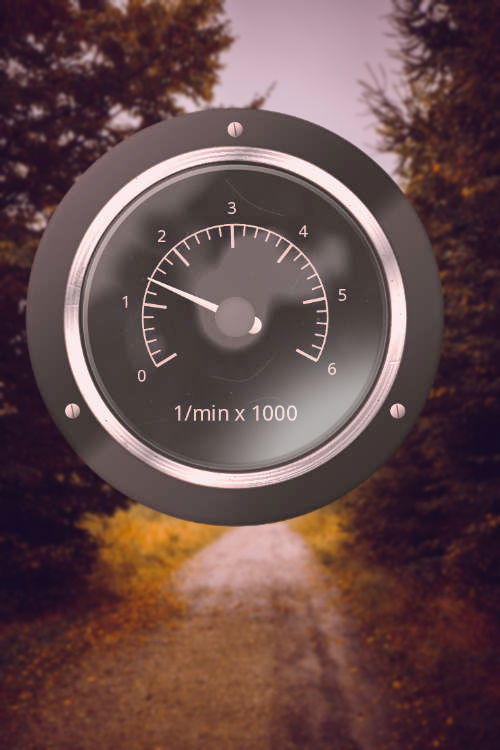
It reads 1400; rpm
